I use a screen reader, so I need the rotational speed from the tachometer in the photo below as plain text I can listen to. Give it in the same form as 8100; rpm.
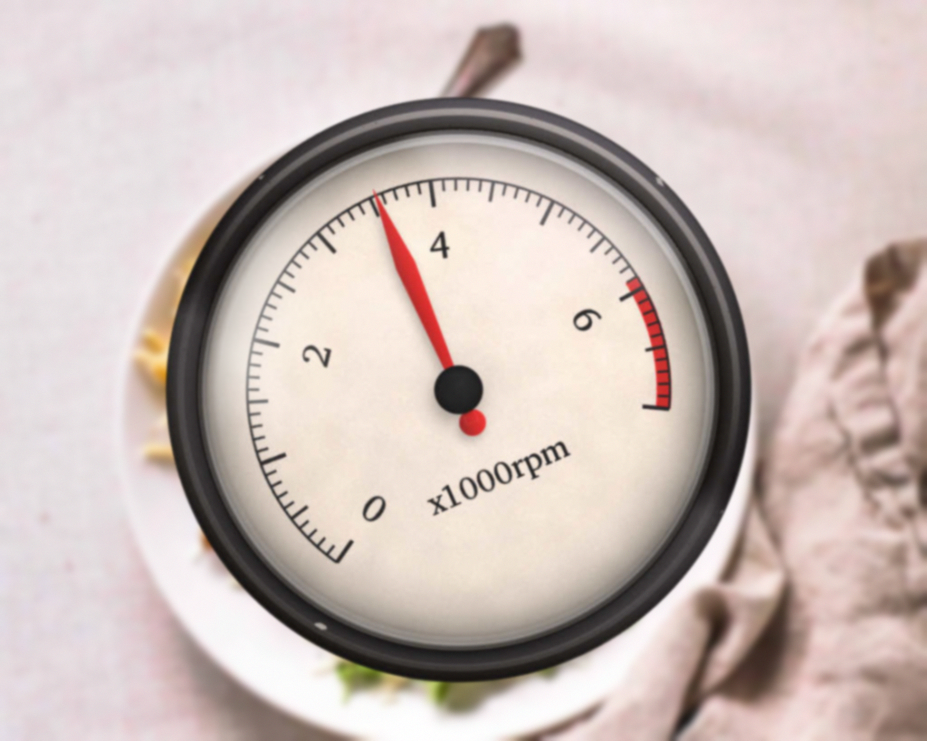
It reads 3550; rpm
